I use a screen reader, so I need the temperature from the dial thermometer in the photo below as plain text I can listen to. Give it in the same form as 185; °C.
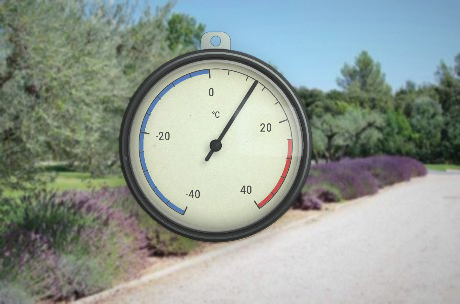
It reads 10; °C
